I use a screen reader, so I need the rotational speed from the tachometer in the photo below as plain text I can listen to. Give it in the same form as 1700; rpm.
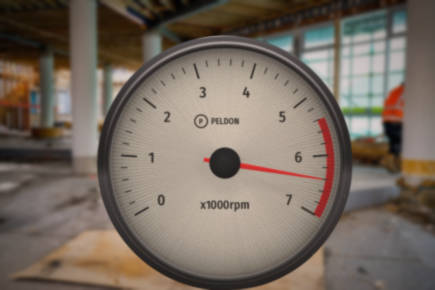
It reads 6400; rpm
